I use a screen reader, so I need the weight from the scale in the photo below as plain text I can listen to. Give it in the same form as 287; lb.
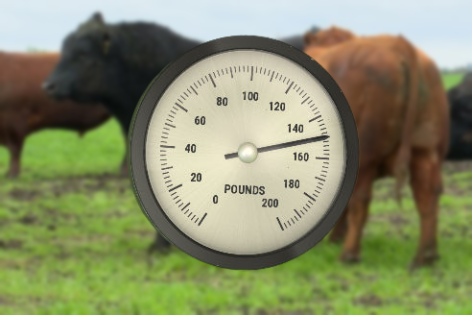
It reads 150; lb
